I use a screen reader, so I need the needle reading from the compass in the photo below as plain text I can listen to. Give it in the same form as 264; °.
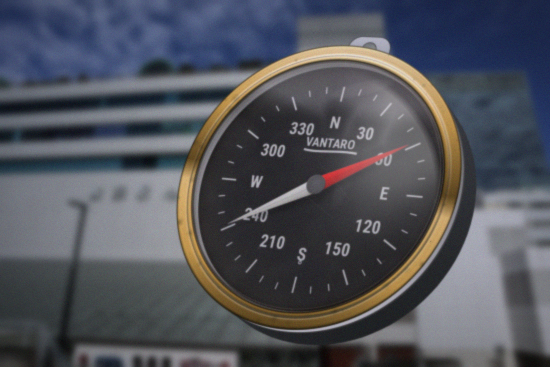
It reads 60; °
